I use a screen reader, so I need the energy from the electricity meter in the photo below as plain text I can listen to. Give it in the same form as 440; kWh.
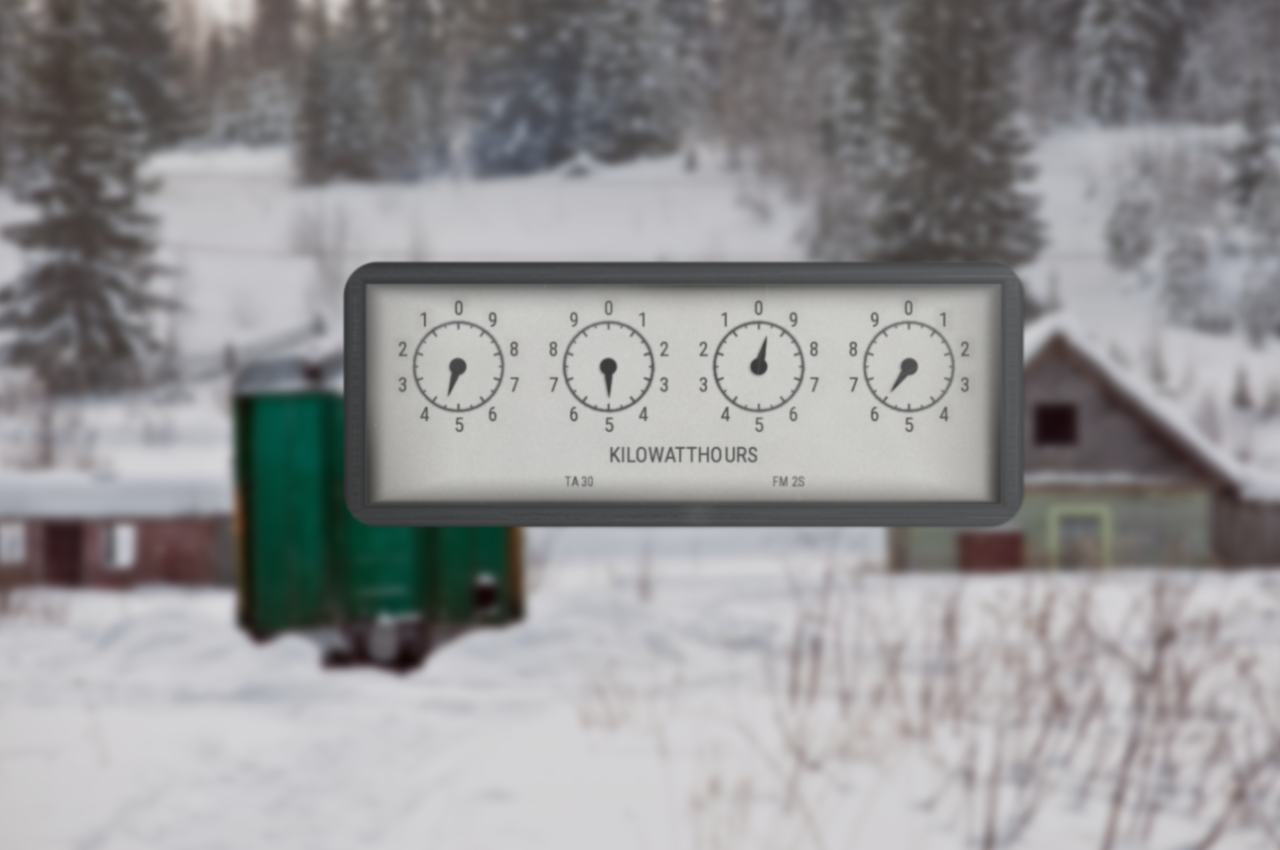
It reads 4496; kWh
